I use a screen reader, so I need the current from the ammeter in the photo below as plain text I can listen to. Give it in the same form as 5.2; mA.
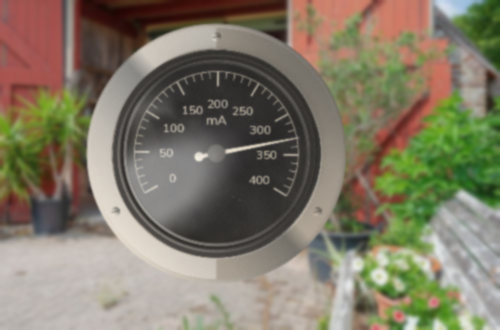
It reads 330; mA
